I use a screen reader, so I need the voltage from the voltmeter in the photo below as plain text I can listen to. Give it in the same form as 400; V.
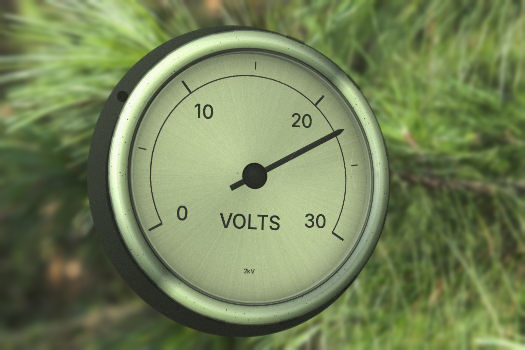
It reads 22.5; V
